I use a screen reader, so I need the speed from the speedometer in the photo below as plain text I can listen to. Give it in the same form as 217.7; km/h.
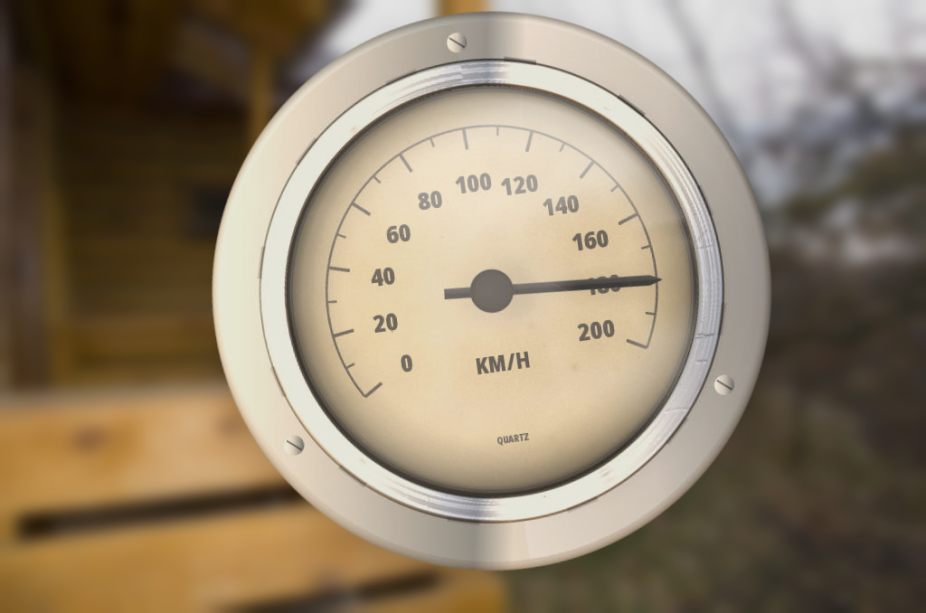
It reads 180; km/h
